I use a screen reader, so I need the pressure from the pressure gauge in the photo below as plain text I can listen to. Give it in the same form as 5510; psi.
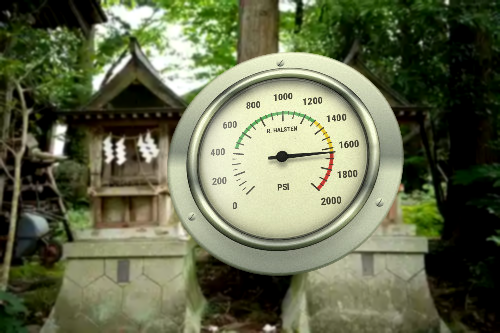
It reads 1650; psi
